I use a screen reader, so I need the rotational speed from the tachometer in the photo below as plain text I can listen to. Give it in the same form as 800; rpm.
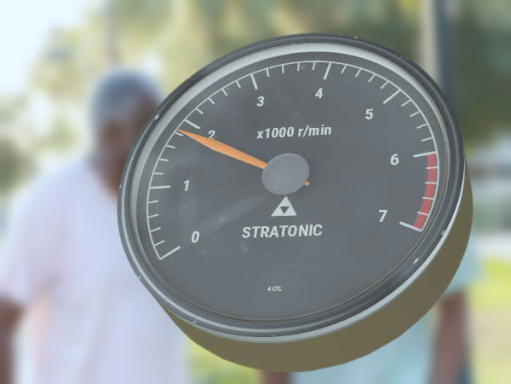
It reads 1800; rpm
